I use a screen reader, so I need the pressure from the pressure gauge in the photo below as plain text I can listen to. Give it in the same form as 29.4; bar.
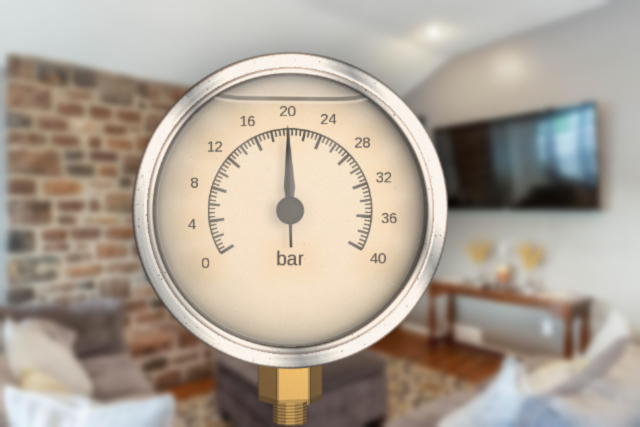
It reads 20; bar
